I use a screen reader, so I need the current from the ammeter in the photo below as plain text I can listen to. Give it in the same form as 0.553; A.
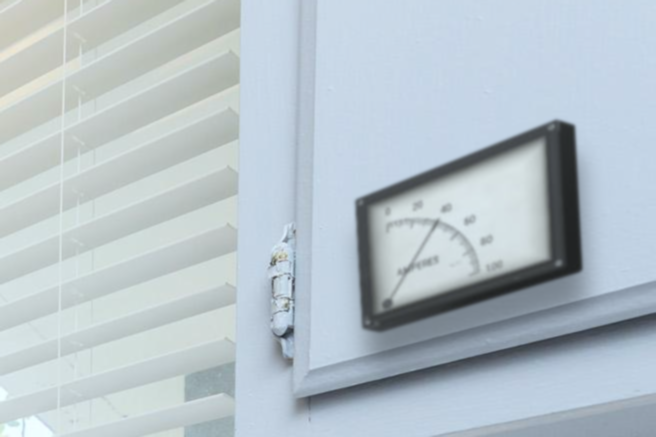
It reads 40; A
